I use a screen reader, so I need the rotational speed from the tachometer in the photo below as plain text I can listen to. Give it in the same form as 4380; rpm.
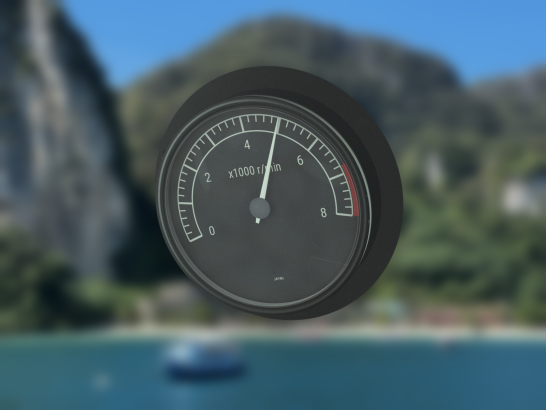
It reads 5000; rpm
